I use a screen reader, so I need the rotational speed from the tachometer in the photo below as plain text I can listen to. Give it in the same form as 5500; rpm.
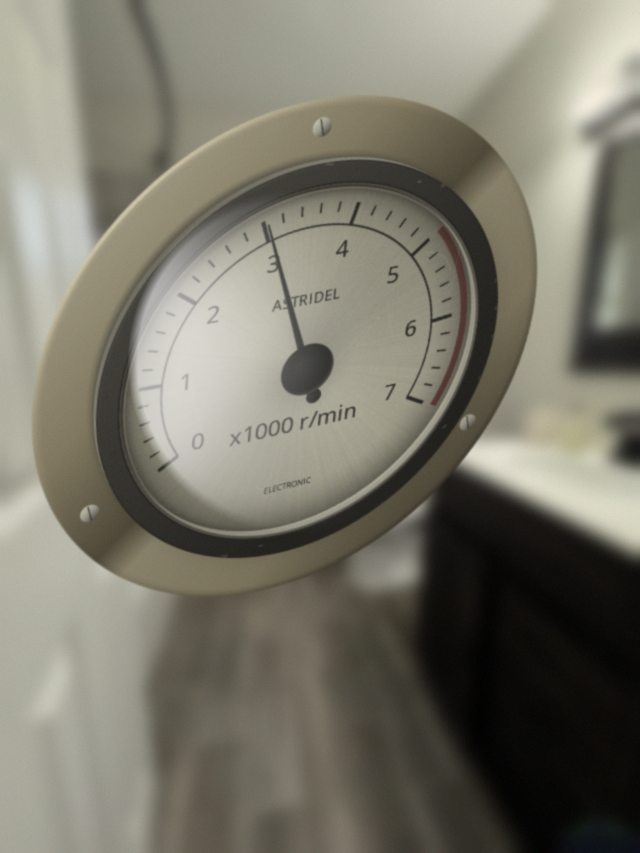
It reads 3000; rpm
